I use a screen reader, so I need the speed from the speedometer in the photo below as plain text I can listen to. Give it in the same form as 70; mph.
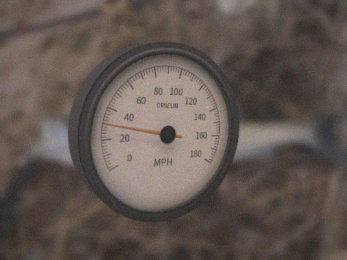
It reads 30; mph
